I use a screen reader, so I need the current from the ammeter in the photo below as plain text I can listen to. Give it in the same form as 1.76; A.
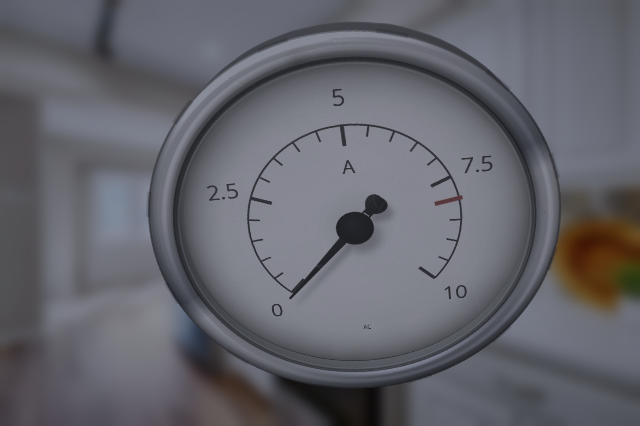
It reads 0; A
